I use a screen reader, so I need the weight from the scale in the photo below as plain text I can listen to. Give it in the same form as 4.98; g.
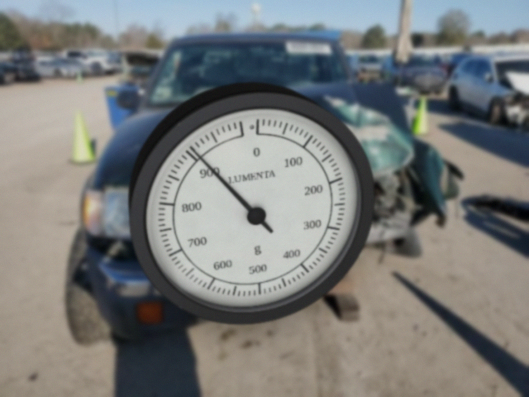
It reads 910; g
